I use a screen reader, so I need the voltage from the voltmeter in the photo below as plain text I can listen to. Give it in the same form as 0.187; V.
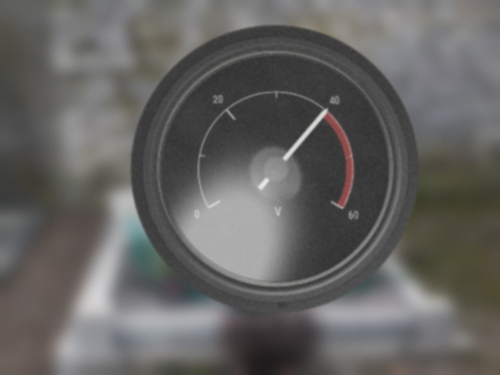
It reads 40; V
